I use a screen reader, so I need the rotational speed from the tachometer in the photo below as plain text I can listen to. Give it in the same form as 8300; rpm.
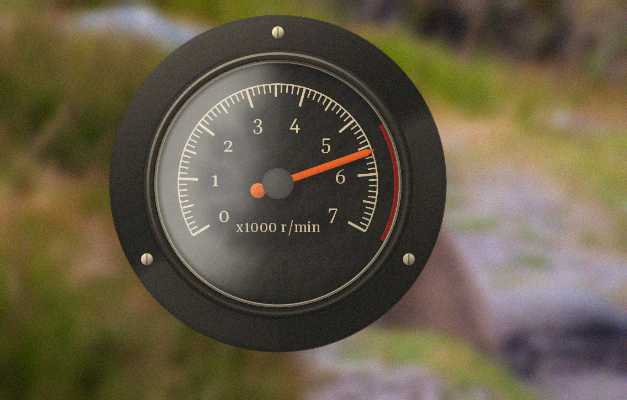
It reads 5600; rpm
